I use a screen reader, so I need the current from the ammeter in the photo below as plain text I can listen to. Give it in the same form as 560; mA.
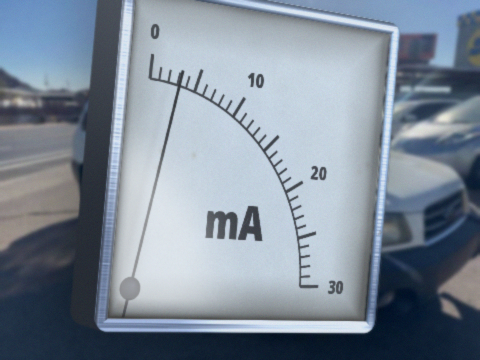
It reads 3; mA
